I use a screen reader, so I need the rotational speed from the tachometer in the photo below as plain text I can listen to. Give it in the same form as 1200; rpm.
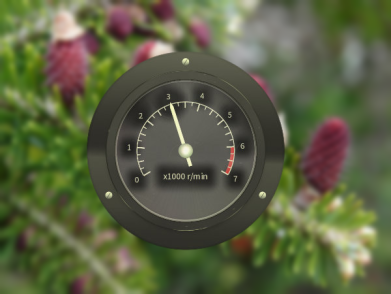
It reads 3000; rpm
